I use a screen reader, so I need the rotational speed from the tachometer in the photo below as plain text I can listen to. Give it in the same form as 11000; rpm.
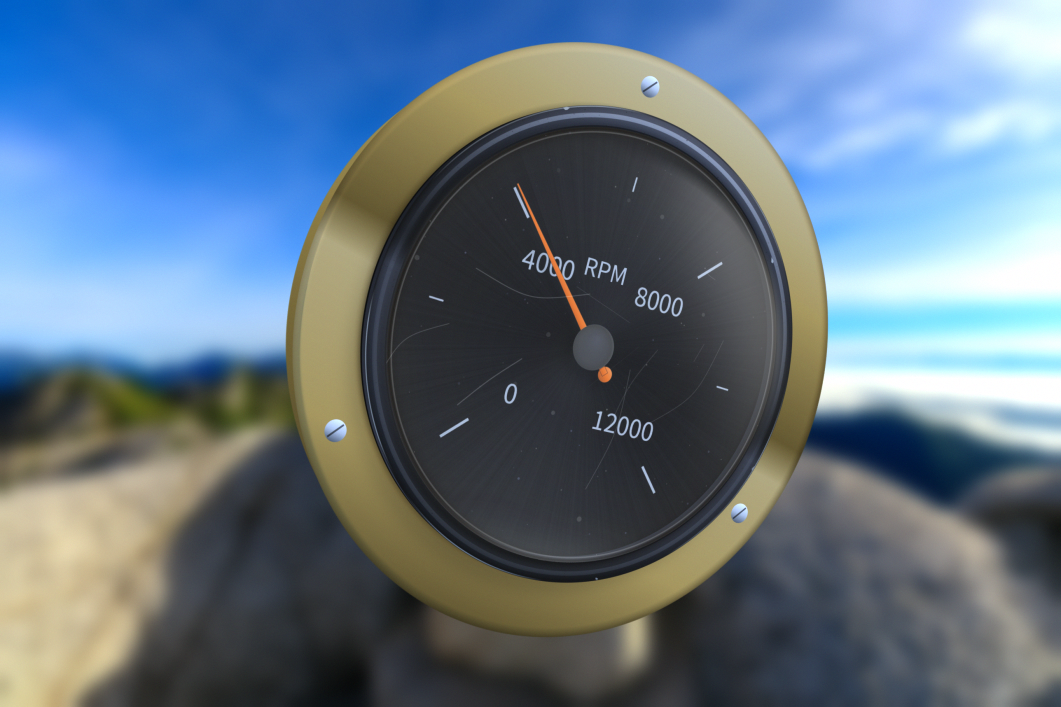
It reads 4000; rpm
